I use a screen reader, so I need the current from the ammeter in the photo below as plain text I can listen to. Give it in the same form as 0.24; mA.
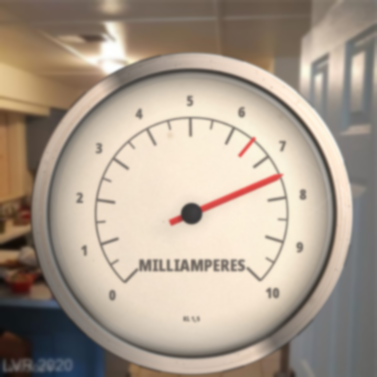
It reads 7.5; mA
